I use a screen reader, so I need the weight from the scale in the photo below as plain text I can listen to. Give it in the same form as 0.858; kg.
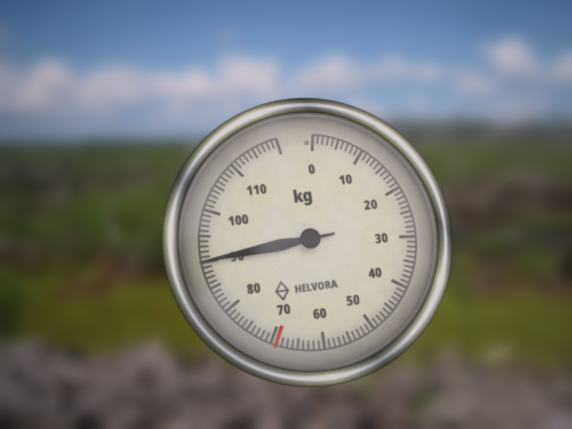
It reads 90; kg
